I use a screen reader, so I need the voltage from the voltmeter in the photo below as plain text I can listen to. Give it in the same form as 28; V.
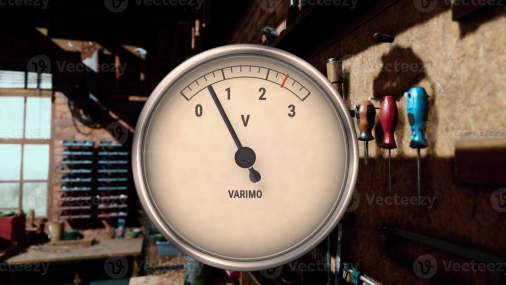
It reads 0.6; V
